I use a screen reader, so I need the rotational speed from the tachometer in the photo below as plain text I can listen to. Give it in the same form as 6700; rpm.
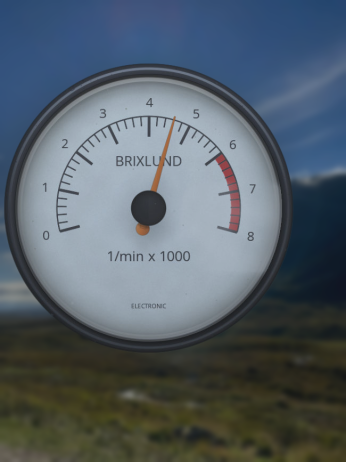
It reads 4600; rpm
